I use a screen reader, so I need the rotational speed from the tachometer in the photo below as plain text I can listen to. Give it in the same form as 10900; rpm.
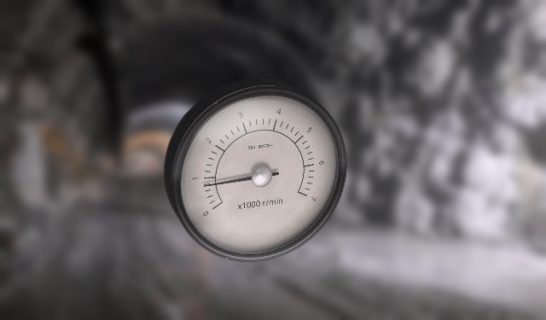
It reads 800; rpm
